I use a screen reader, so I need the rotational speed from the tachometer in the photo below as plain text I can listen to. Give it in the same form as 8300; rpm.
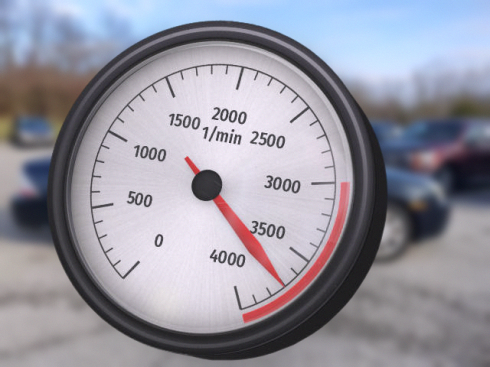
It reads 3700; rpm
